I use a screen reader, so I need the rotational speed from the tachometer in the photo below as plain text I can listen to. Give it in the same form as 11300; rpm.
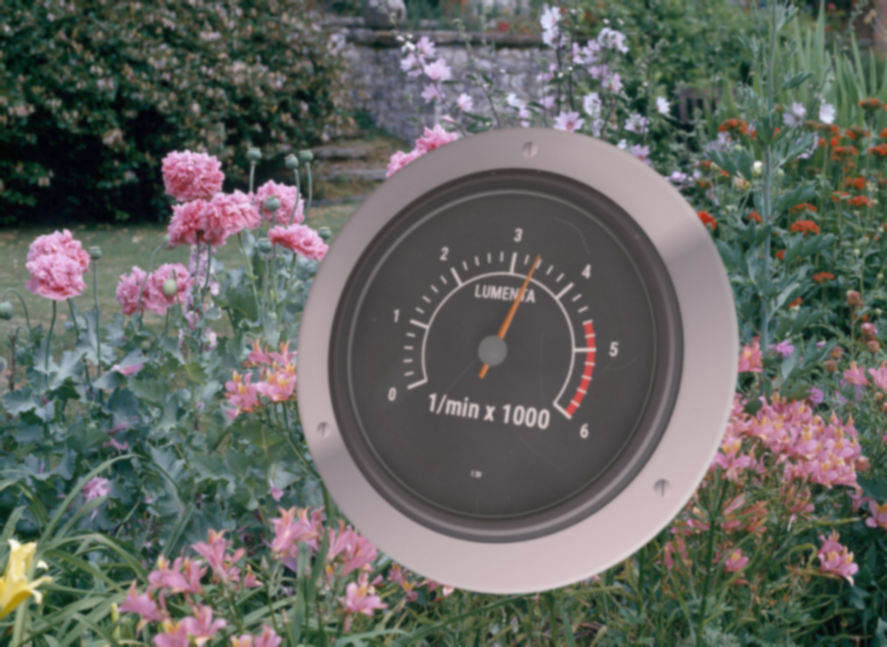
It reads 3400; rpm
